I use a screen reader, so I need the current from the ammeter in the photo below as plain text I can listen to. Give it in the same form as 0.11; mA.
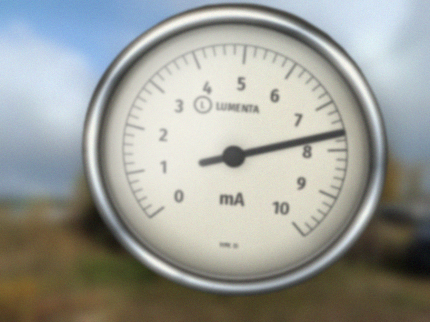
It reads 7.6; mA
